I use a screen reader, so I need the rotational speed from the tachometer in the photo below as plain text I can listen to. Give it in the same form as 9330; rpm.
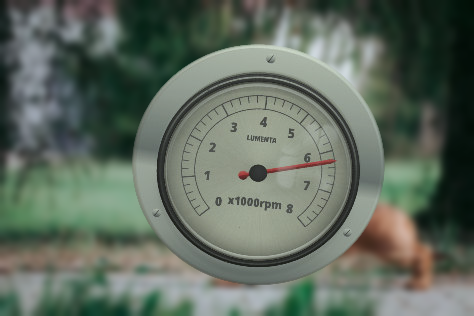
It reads 6200; rpm
